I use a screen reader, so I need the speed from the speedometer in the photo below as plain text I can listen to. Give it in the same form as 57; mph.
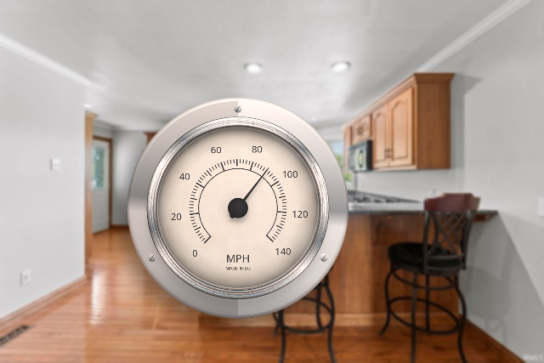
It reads 90; mph
